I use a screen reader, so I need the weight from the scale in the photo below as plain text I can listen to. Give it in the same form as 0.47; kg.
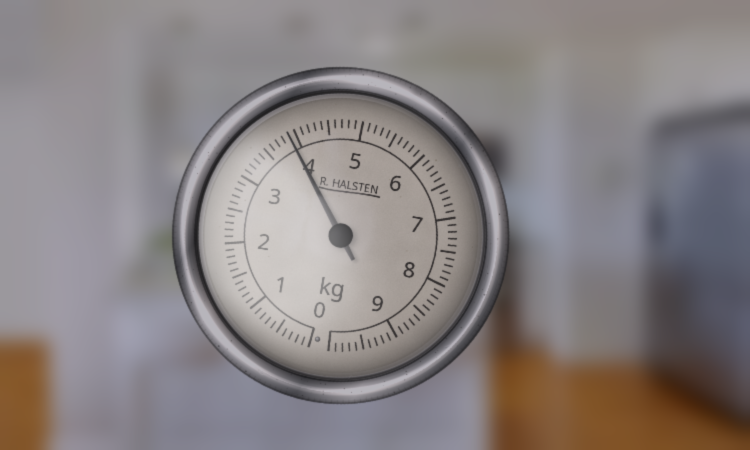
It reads 3.9; kg
